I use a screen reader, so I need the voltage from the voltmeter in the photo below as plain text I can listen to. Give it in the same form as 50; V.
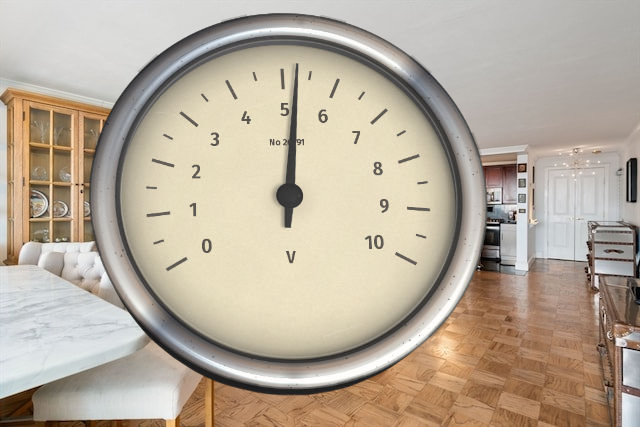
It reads 5.25; V
